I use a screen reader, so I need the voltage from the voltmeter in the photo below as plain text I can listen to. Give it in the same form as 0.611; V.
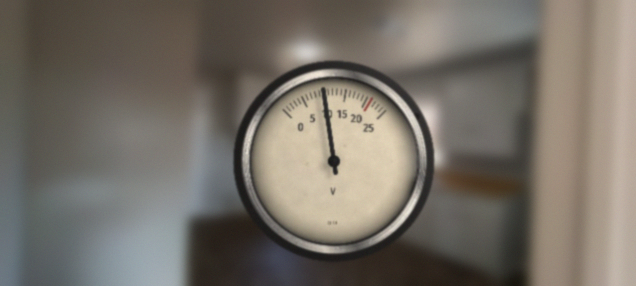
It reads 10; V
